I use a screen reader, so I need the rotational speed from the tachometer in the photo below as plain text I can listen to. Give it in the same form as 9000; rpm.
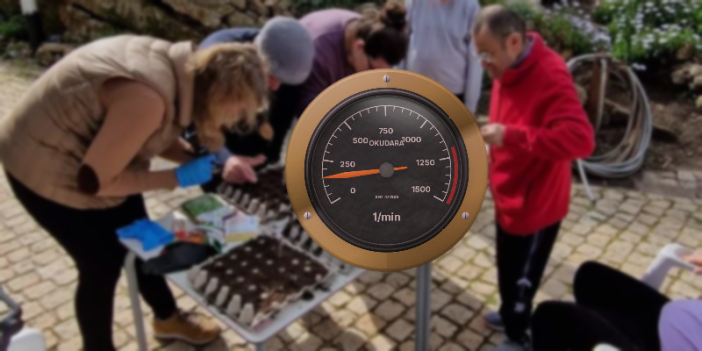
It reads 150; rpm
